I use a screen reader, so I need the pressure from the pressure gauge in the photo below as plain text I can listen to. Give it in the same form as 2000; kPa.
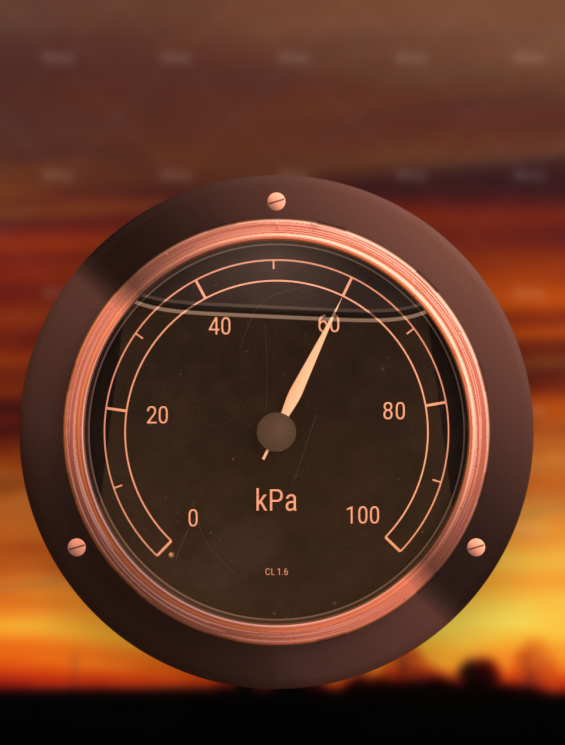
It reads 60; kPa
